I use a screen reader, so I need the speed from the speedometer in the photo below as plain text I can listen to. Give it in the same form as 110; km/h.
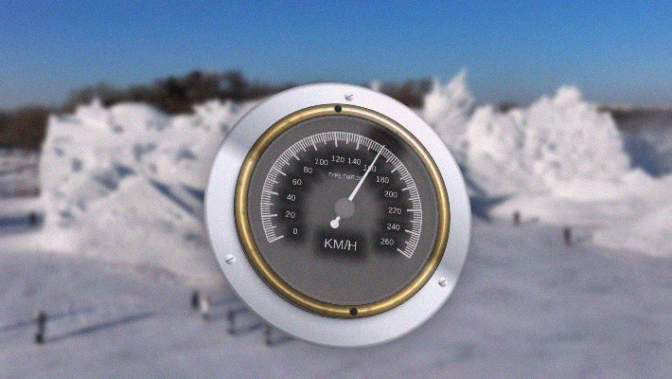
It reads 160; km/h
